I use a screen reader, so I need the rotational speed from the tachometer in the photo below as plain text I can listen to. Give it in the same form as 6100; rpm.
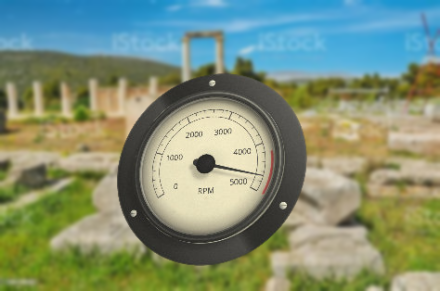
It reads 4700; rpm
